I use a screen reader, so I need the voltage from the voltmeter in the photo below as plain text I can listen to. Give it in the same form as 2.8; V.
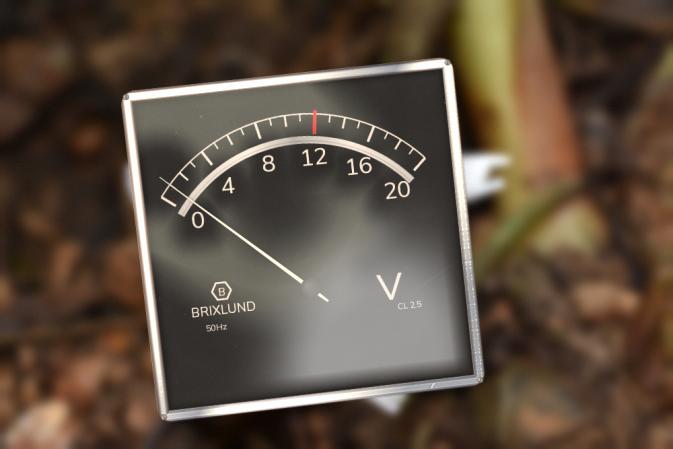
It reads 1; V
